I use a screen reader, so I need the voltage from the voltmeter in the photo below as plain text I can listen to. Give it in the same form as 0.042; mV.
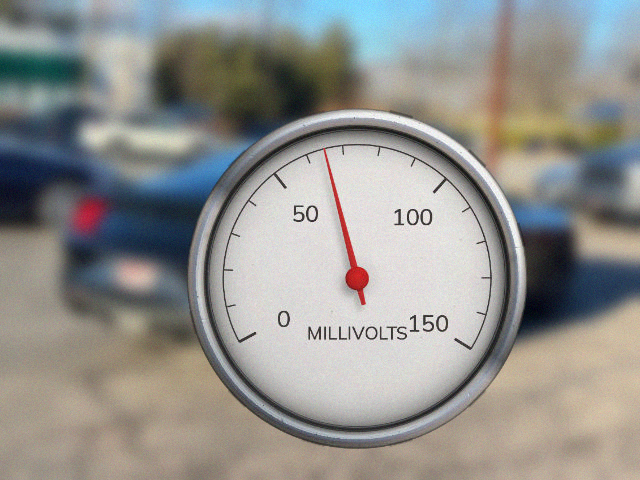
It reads 65; mV
